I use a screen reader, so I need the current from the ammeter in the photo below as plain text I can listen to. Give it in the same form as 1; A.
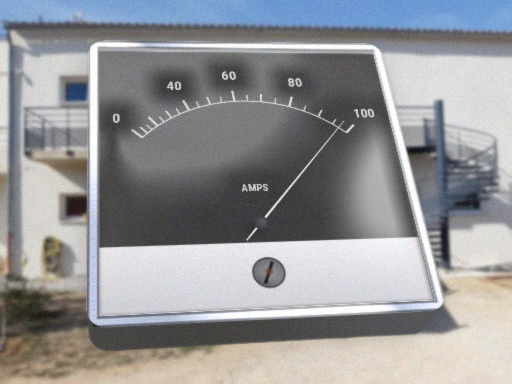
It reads 97.5; A
